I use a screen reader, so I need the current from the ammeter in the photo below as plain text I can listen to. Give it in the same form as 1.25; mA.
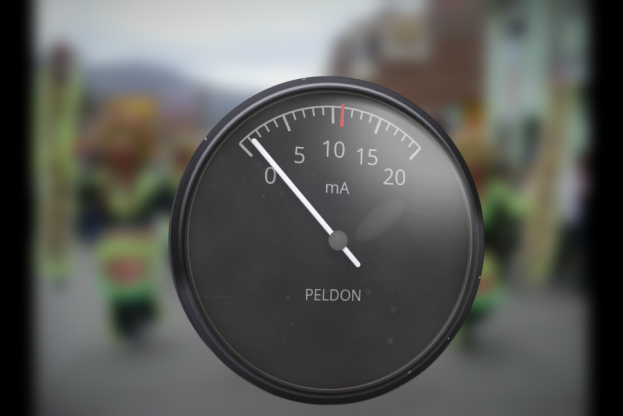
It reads 1; mA
